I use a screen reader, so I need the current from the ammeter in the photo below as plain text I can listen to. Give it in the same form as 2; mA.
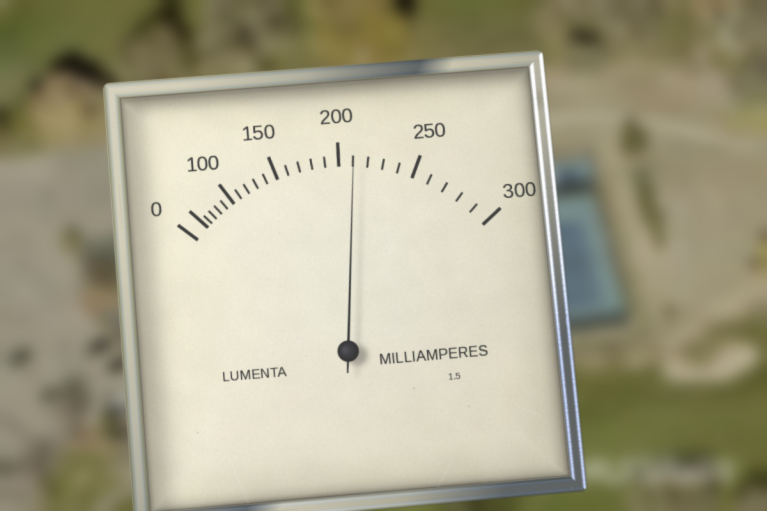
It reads 210; mA
